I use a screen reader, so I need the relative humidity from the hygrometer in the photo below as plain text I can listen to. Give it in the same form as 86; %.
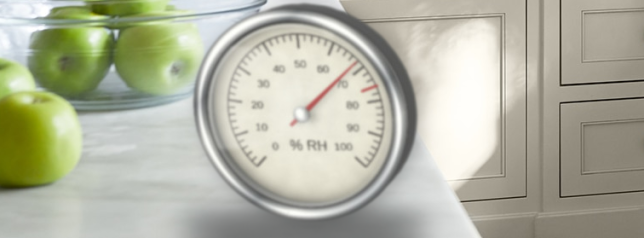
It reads 68; %
